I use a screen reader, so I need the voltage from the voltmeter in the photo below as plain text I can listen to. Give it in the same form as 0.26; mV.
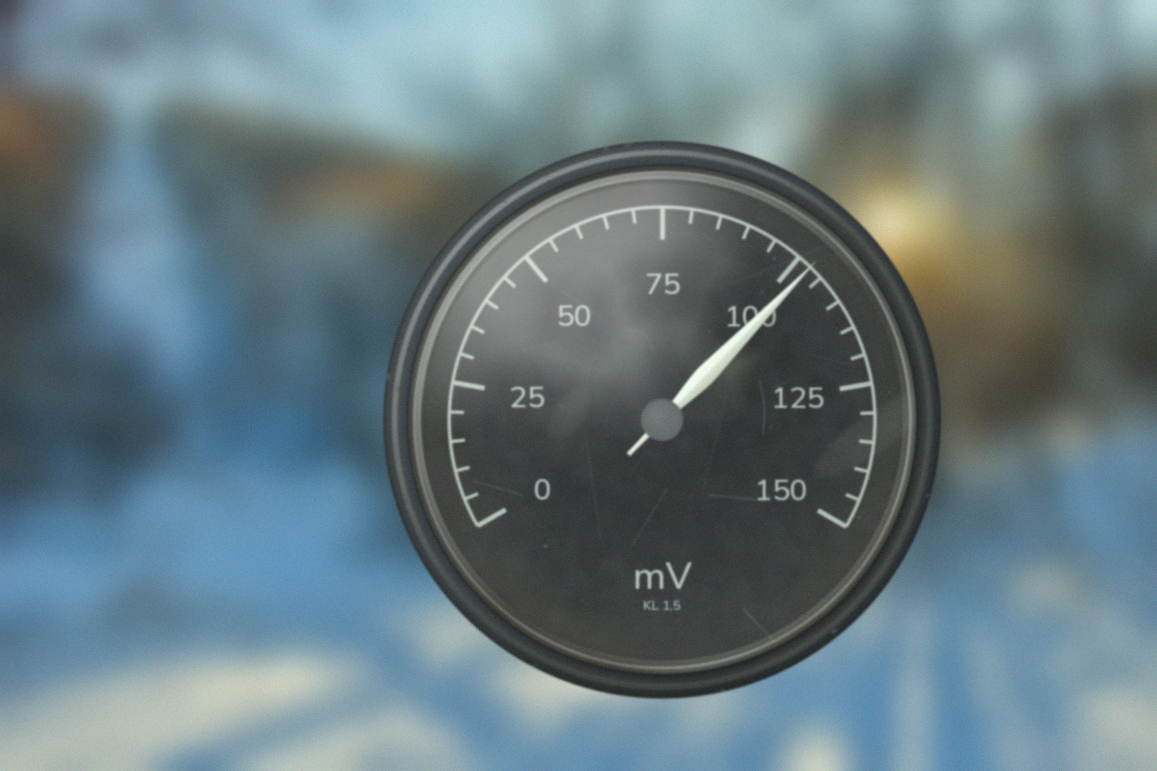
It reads 102.5; mV
